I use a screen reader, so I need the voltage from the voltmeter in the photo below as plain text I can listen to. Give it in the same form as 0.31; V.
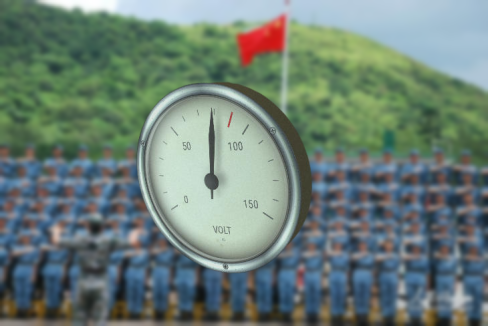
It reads 80; V
